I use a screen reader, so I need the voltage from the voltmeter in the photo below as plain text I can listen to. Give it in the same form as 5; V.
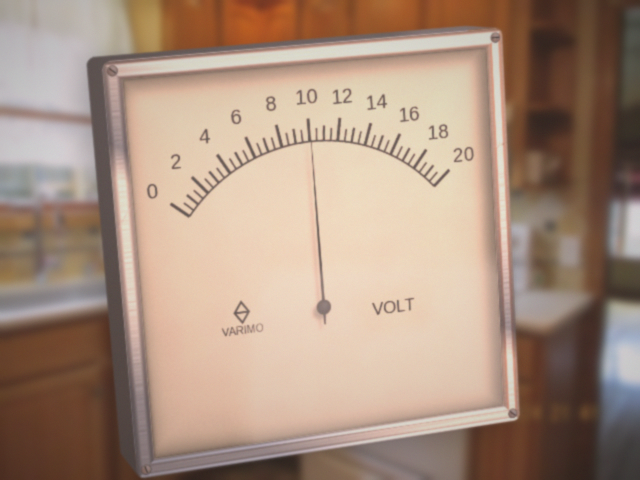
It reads 10; V
